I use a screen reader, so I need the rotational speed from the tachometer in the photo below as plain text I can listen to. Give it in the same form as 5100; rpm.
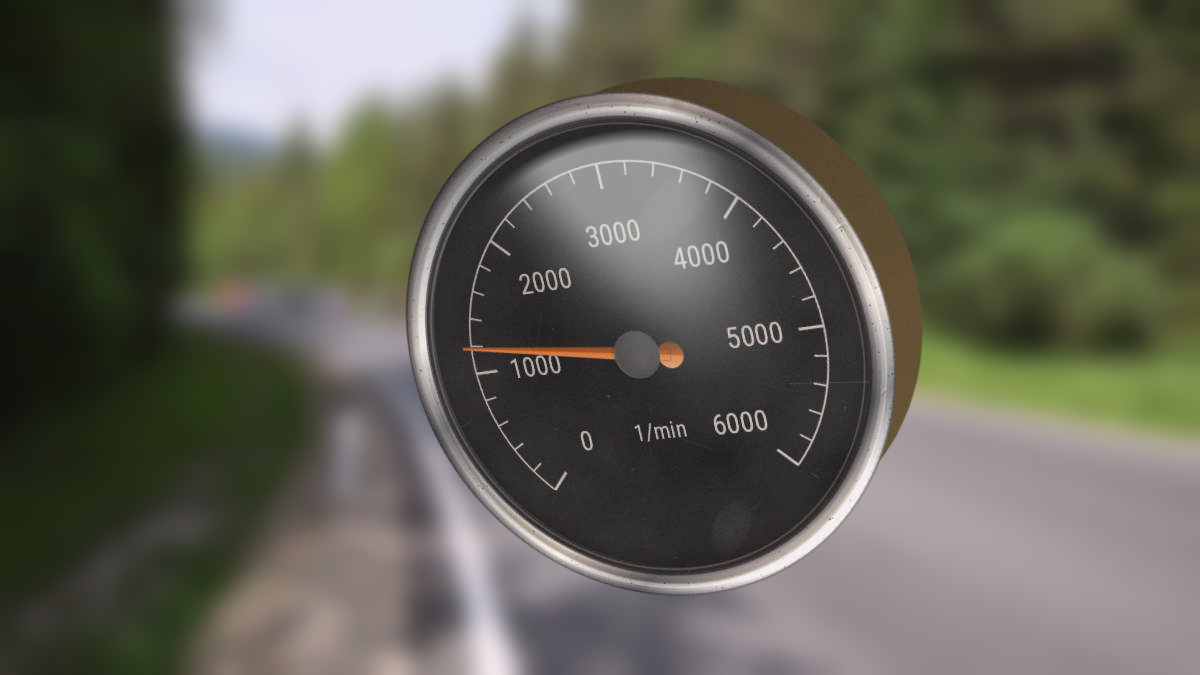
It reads 1200; rpm
